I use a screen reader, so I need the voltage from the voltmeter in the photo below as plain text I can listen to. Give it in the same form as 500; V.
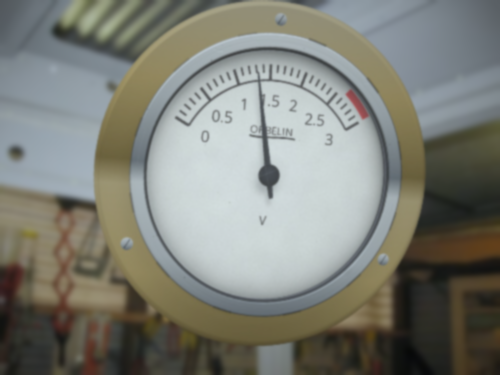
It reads 1.3; V
